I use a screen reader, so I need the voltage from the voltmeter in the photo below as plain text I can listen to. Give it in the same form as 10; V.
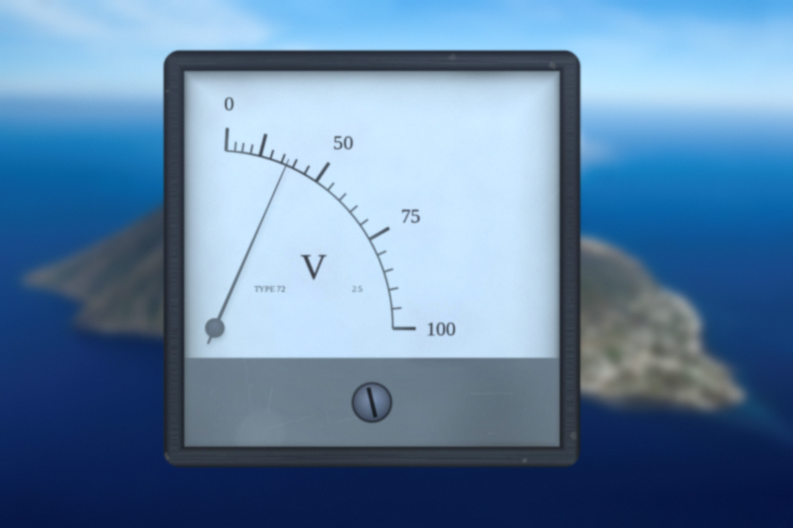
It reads 37.5; V
